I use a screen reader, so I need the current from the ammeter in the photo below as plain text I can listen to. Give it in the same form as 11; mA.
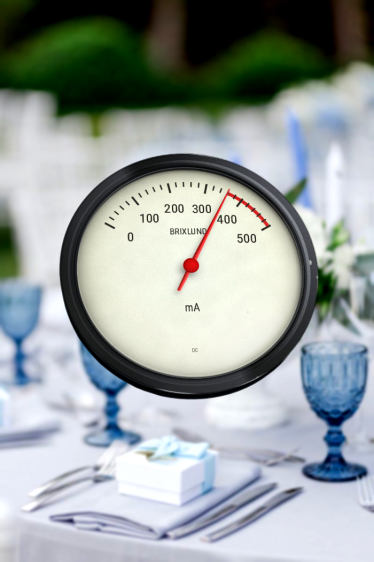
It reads 360; mA
